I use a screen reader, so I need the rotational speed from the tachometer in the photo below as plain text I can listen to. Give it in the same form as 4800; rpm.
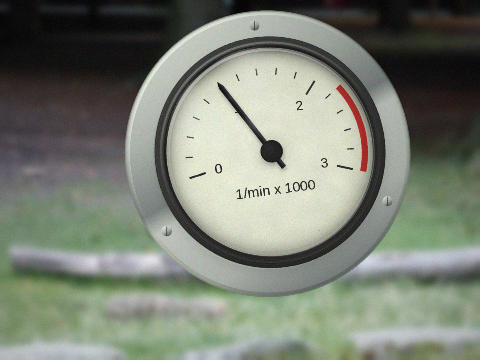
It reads 1000; rpm
